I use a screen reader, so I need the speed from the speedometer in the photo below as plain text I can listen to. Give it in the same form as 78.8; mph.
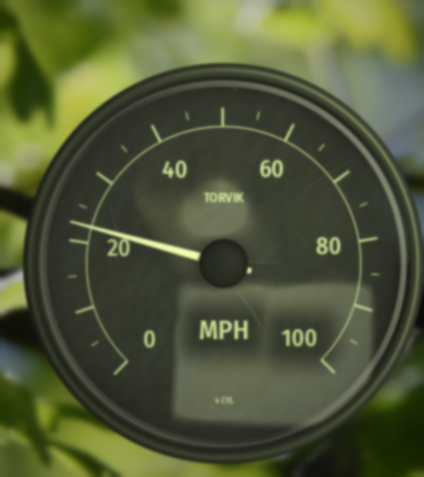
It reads 22.5; mph
